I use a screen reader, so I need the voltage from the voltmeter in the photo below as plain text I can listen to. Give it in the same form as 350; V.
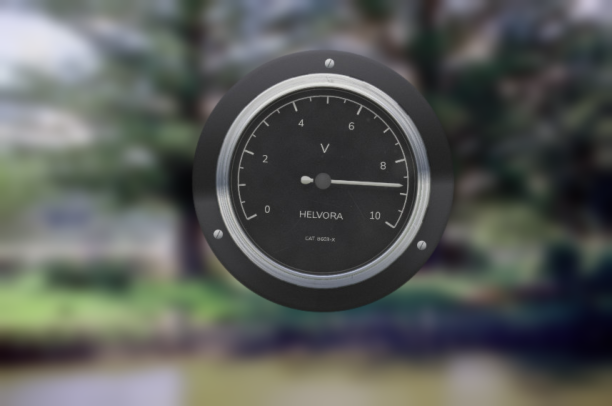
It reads 8.75; V
